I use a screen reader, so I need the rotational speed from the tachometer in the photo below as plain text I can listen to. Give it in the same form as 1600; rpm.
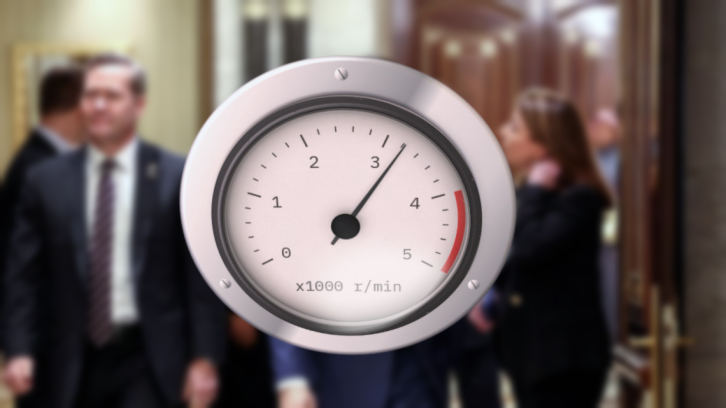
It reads 3200; rpm
